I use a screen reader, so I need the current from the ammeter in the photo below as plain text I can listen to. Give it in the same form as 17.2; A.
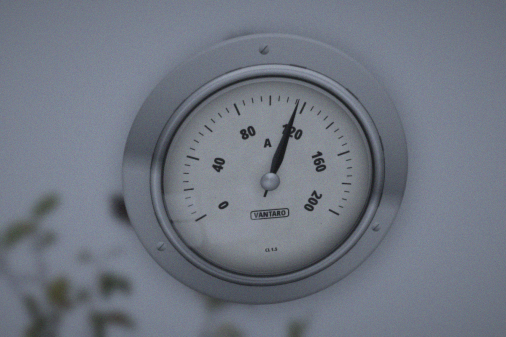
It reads 115; A
